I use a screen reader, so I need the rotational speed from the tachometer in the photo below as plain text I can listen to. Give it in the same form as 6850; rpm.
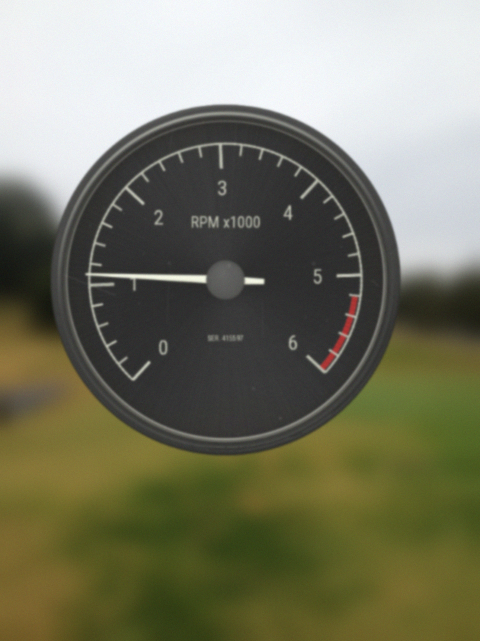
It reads 1100; rpm
